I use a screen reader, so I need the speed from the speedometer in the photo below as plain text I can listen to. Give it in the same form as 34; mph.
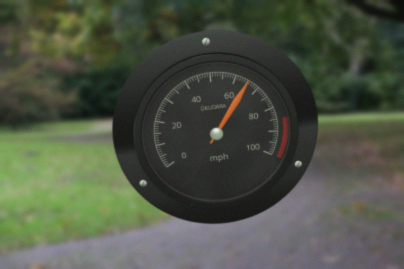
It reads 65; mph
